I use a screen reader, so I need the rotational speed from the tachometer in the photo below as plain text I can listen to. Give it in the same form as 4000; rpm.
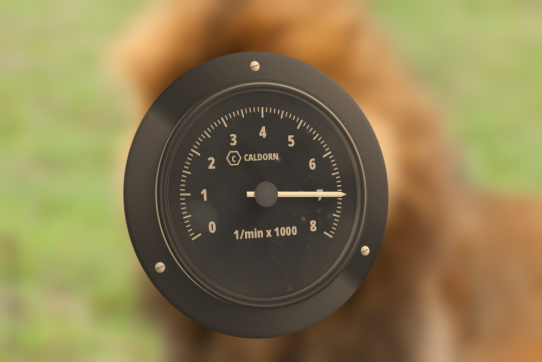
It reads 7000; rpm
